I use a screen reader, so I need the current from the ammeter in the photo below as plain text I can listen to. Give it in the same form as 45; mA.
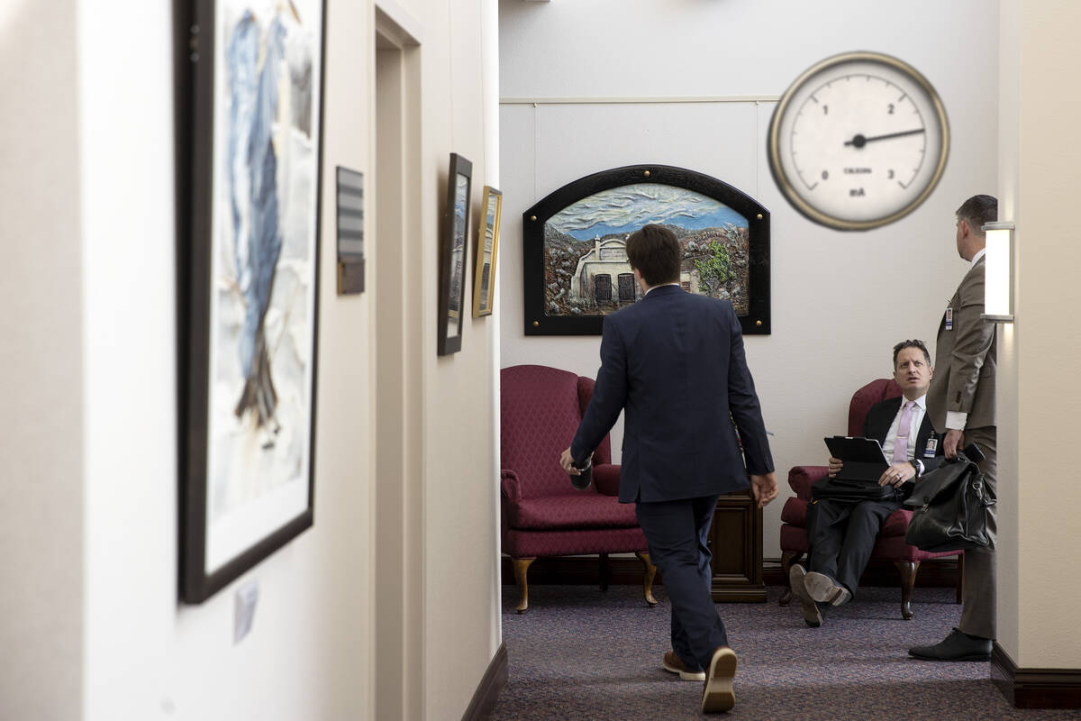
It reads 2.4; mA
